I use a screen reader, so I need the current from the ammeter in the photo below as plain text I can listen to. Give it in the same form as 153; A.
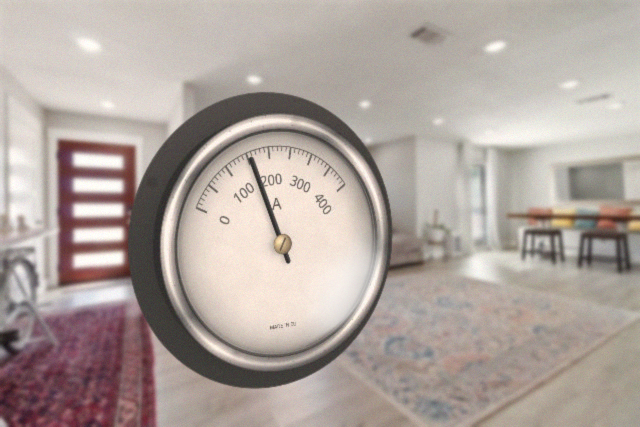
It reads 150; A
